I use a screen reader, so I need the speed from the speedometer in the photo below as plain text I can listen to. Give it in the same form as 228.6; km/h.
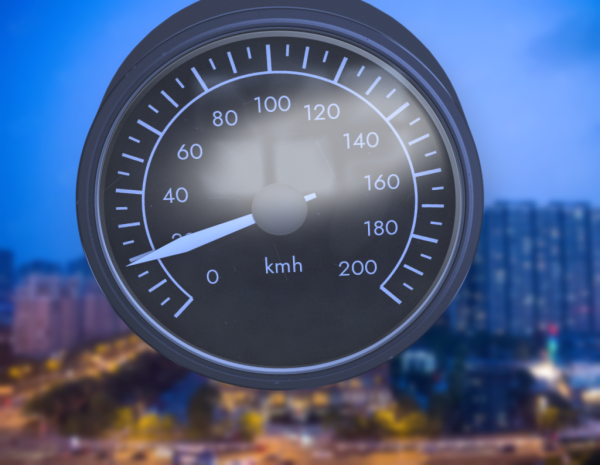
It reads 20; km/h
